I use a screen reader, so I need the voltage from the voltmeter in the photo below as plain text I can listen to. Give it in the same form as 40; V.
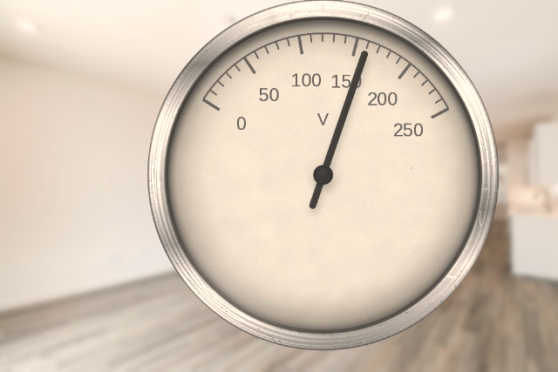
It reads 160; V
